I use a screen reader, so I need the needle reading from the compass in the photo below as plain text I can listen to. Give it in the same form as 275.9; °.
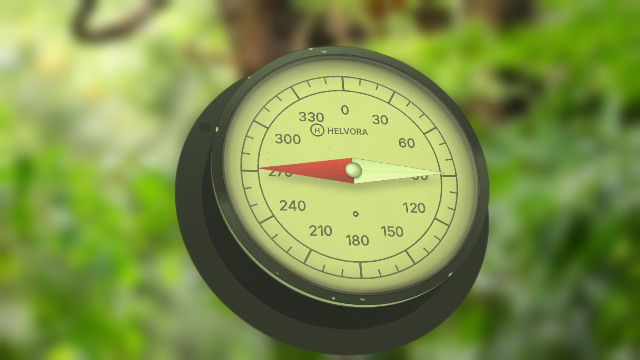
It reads 270; °
